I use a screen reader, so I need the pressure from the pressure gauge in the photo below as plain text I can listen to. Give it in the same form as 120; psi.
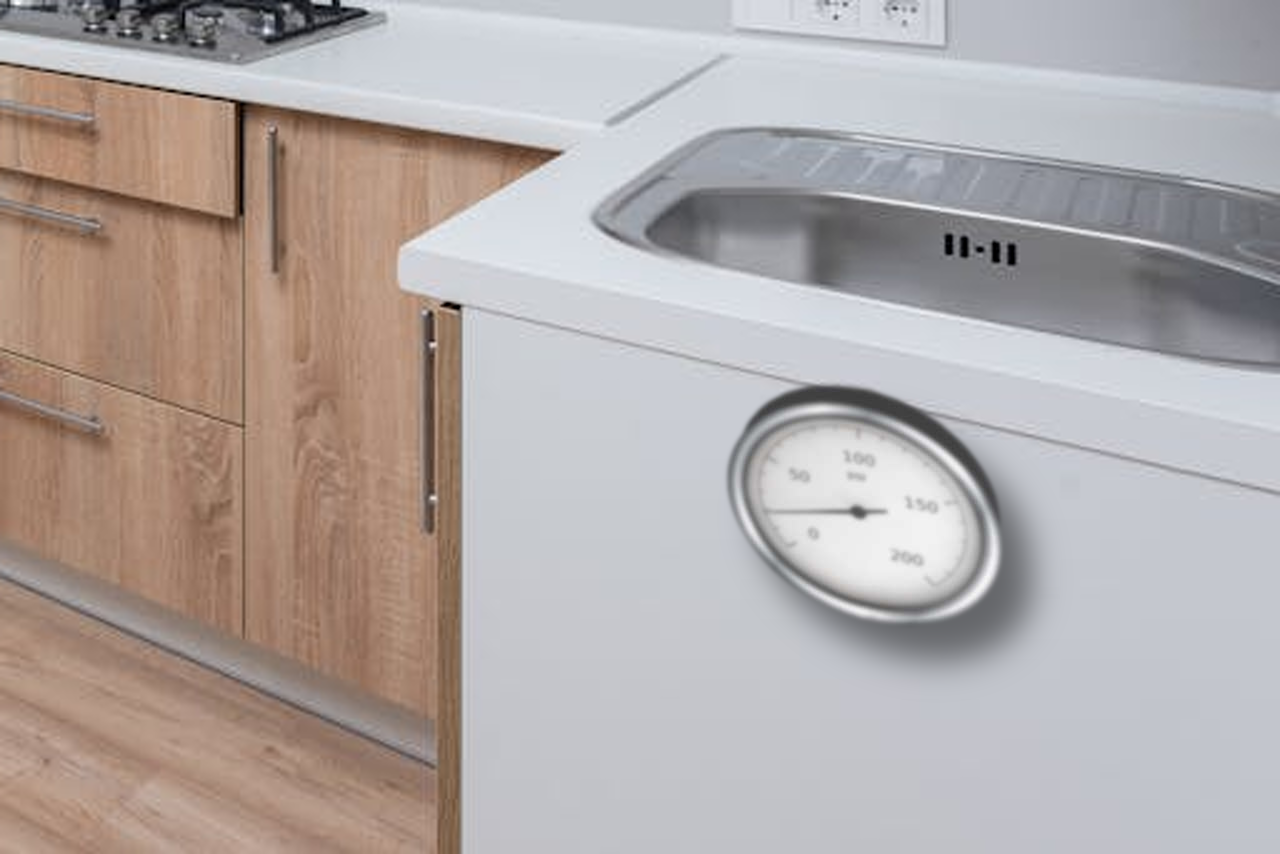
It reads 20; psi
